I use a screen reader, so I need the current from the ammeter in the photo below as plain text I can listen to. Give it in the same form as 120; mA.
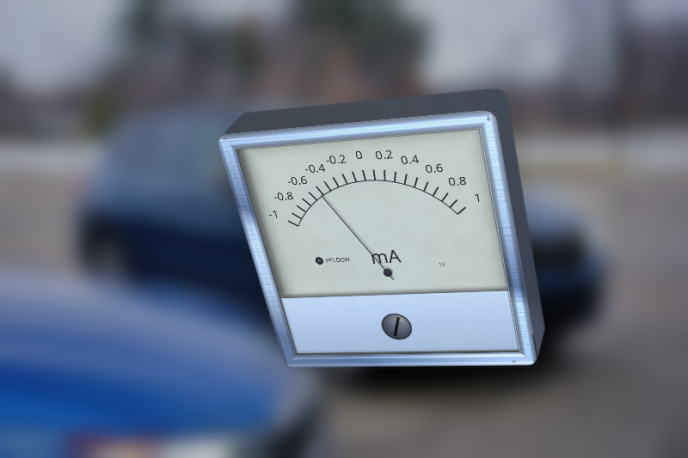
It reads -0.5; mA
